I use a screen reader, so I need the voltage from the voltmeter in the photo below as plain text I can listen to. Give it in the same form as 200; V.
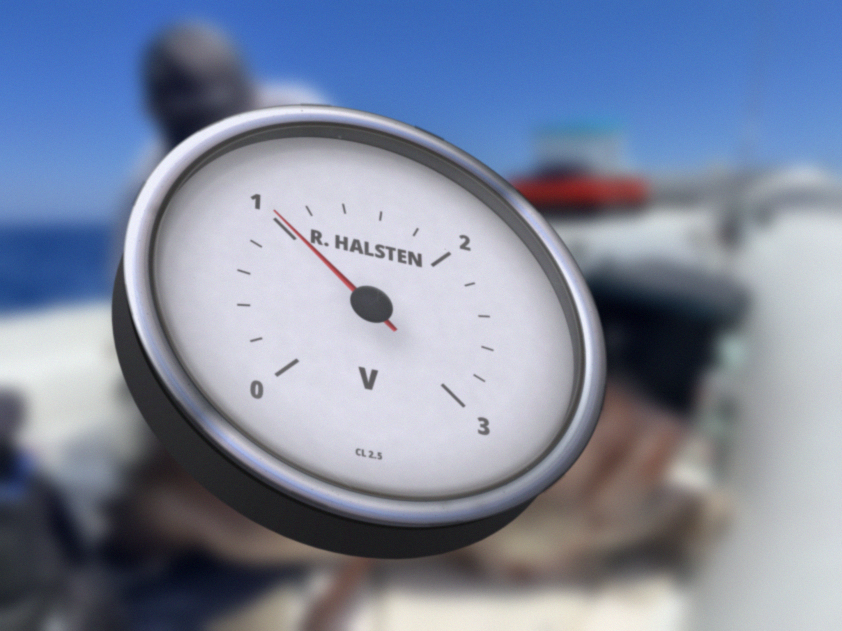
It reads 1; V
